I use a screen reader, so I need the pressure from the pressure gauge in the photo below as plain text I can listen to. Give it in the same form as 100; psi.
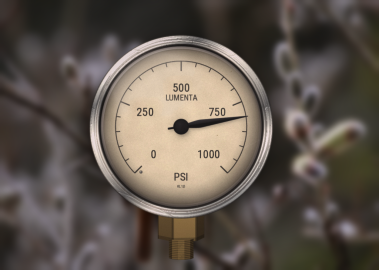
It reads 800; psi
